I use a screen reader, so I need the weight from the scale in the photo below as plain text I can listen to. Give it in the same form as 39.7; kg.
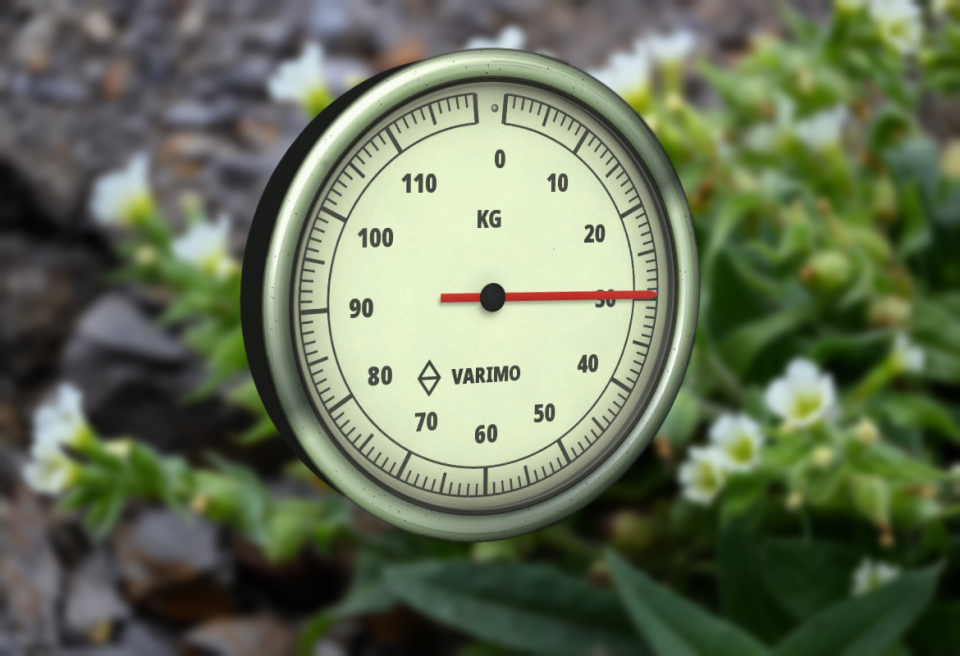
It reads 29.5; kg
